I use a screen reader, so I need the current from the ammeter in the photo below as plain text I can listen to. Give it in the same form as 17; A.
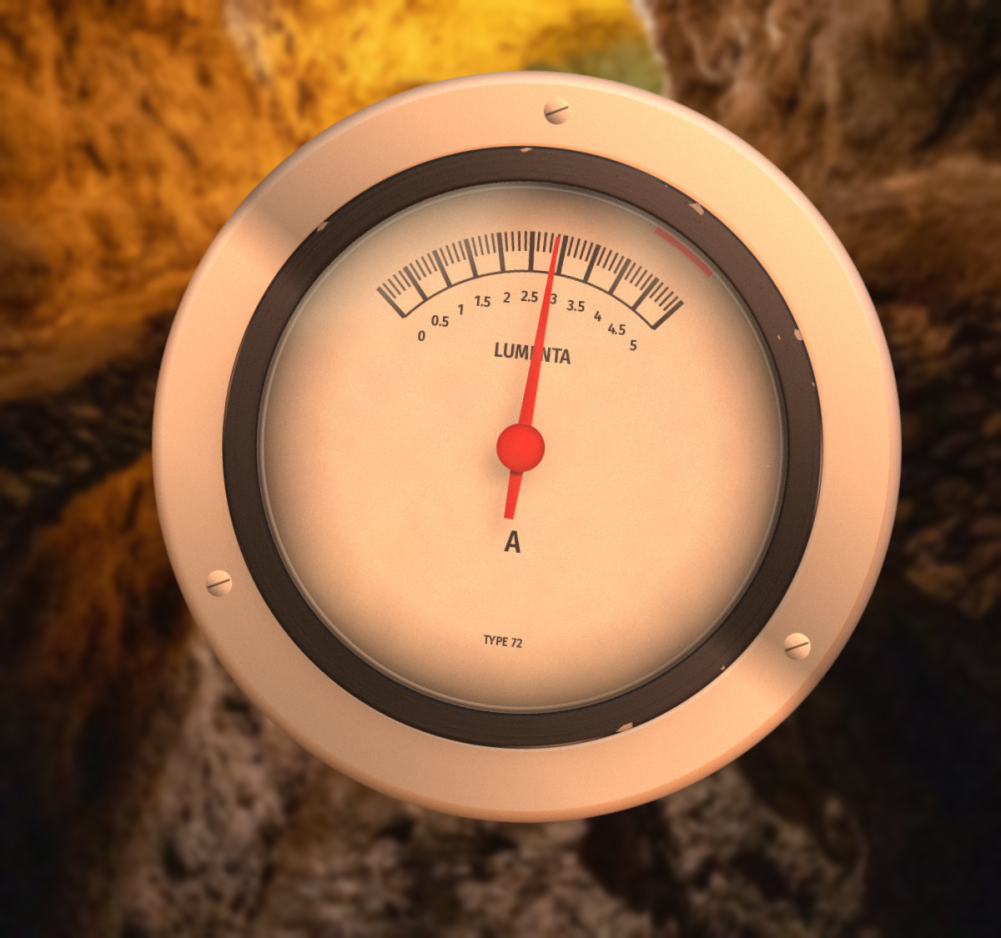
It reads 2.9; A
